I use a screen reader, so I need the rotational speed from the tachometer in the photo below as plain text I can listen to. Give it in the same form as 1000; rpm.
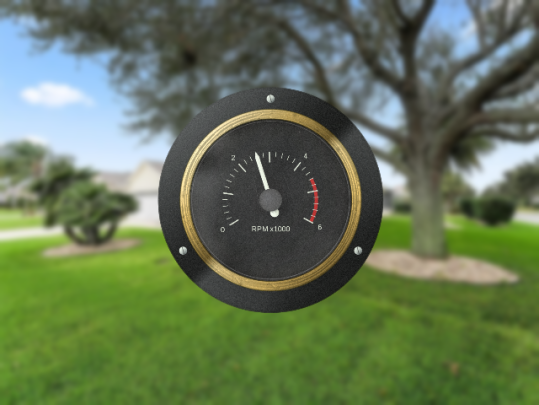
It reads 2600; rpm
